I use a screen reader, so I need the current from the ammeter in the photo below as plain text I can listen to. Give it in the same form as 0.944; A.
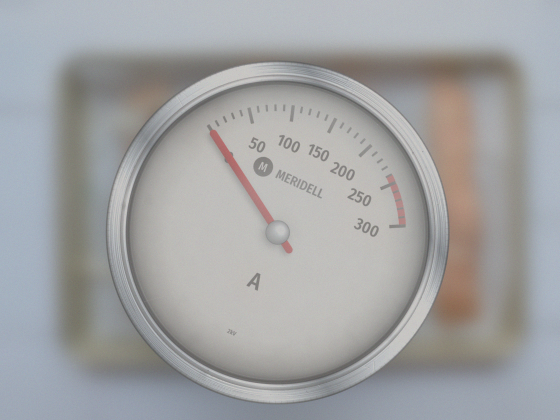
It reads 0; A
